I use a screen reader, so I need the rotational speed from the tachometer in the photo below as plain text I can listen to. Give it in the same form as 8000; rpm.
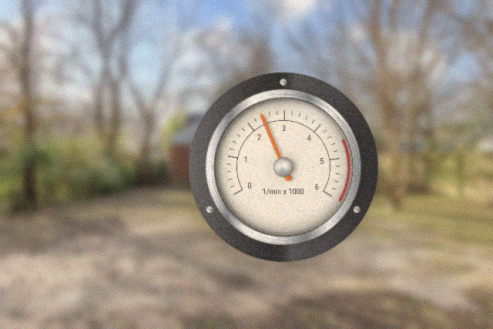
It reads 2400; rpm
